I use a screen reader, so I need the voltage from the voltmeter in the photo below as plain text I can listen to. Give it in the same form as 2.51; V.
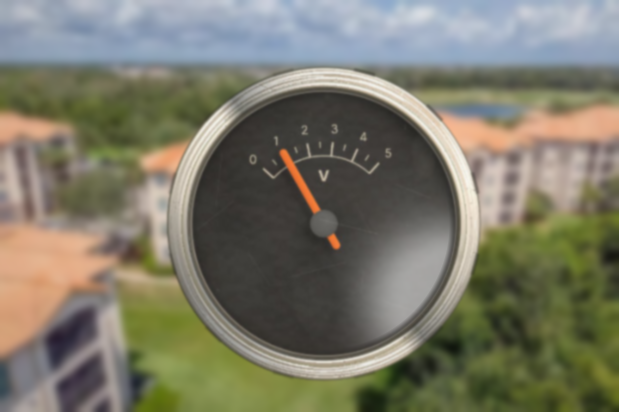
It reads 1; V
